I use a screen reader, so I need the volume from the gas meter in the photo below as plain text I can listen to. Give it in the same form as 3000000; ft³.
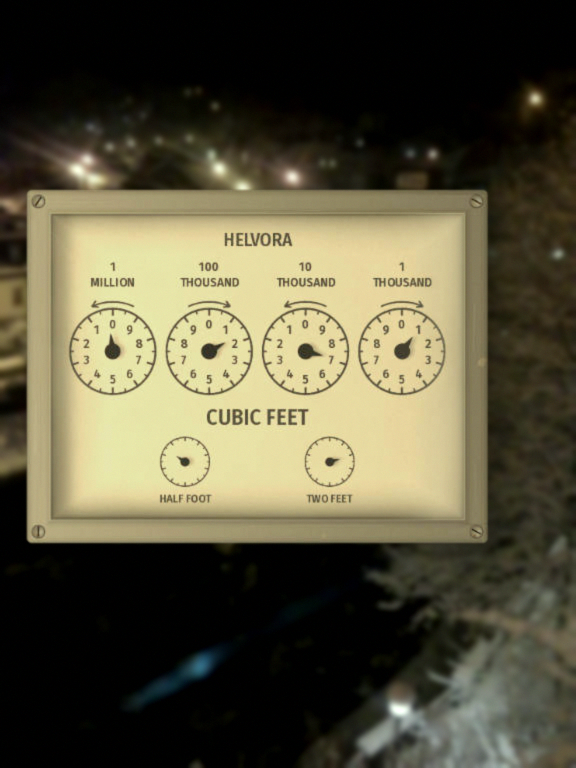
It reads 17100; ft³
